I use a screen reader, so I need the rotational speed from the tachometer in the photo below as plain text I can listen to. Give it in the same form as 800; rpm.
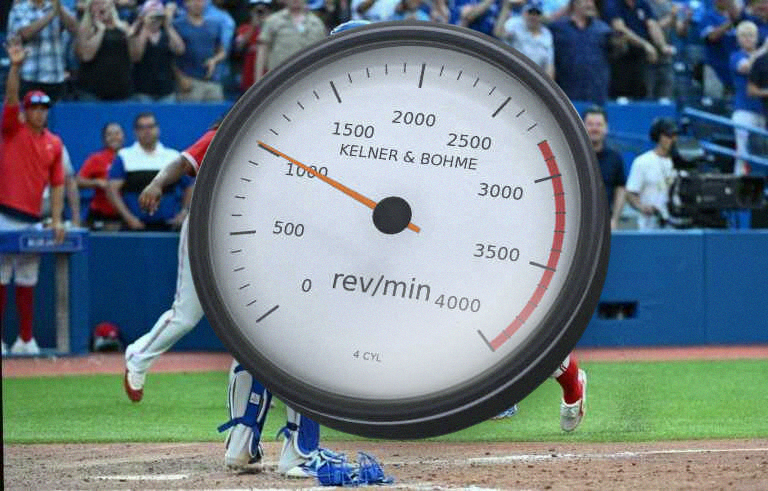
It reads 1000; rpm
